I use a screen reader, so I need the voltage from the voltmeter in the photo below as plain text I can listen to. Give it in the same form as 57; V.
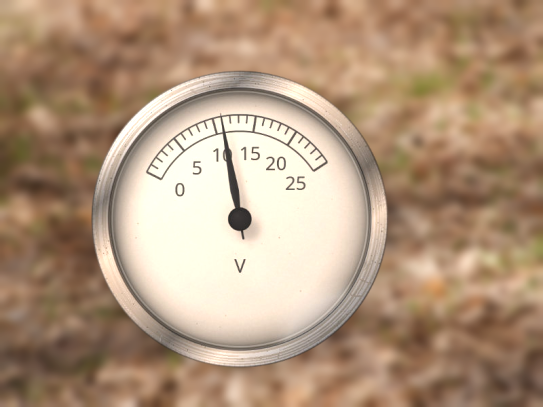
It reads 11; V
